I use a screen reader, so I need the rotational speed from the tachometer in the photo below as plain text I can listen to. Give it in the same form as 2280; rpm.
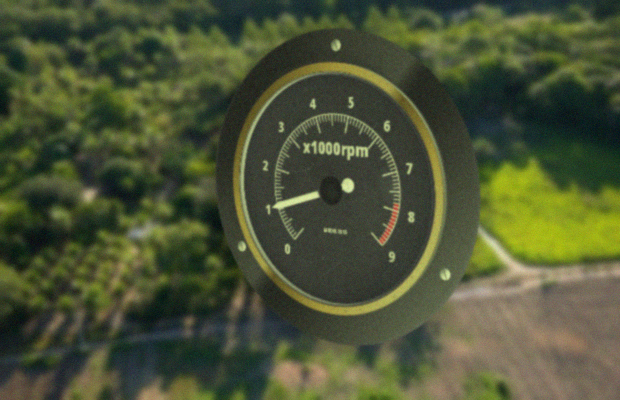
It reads 1000; rpm
